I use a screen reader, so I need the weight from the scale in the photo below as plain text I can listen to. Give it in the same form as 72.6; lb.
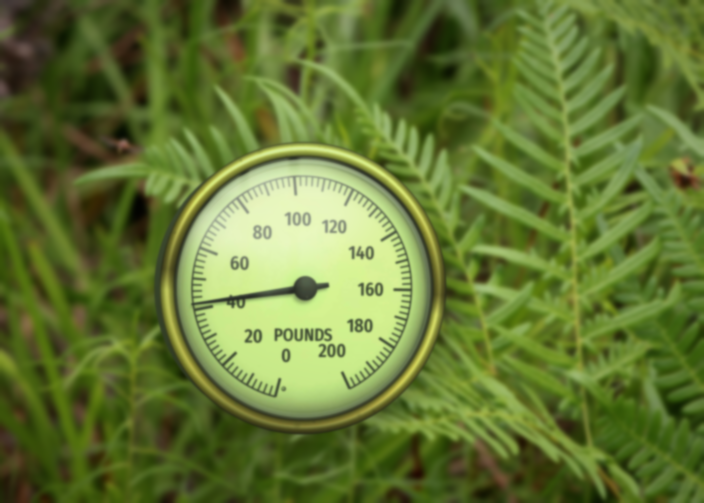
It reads 42; lb
